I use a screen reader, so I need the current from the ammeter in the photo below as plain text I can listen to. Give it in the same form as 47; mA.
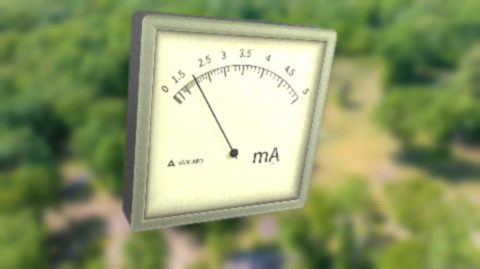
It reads 2; mA
